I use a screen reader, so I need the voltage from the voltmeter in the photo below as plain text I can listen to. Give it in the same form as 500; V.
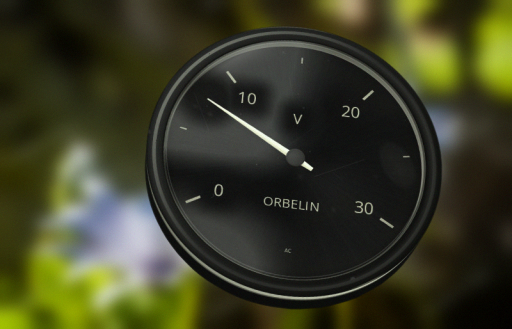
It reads 7.5; V
